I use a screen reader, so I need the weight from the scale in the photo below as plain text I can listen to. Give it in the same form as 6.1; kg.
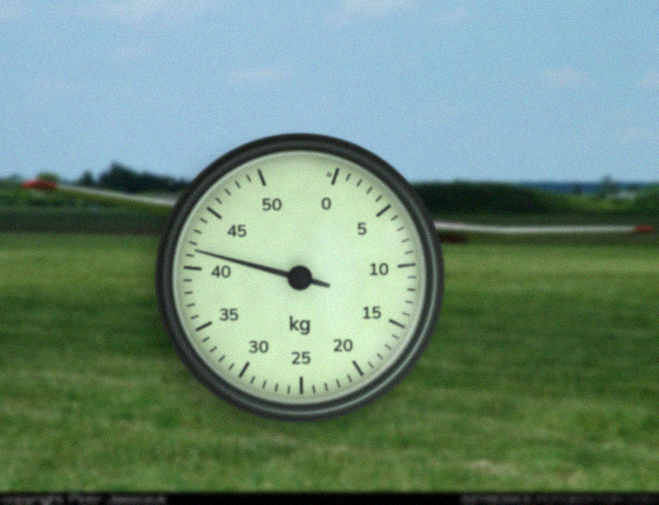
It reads 41.5; kg
